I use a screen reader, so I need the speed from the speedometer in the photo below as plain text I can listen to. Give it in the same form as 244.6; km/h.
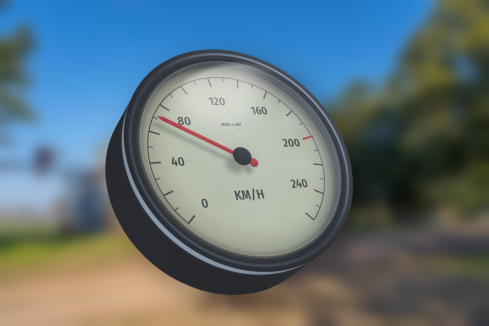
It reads 70; km/h
